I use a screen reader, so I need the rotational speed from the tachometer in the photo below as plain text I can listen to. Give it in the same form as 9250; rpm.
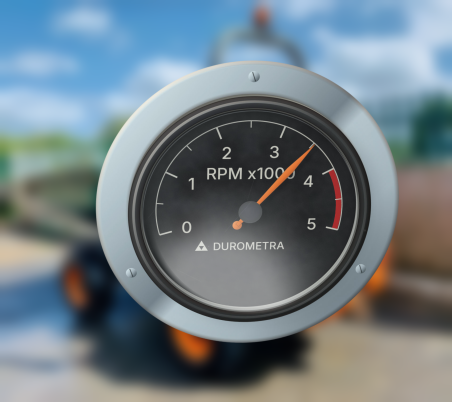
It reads 3500; rpm
